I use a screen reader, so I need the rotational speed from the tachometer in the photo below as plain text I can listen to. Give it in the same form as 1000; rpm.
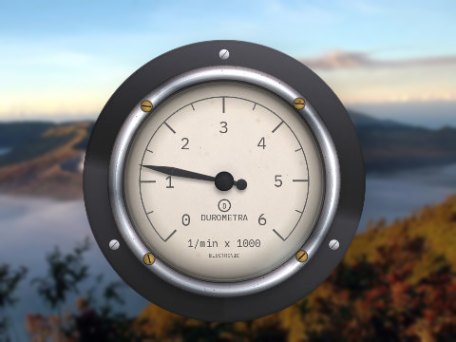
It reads 1250; rpm
